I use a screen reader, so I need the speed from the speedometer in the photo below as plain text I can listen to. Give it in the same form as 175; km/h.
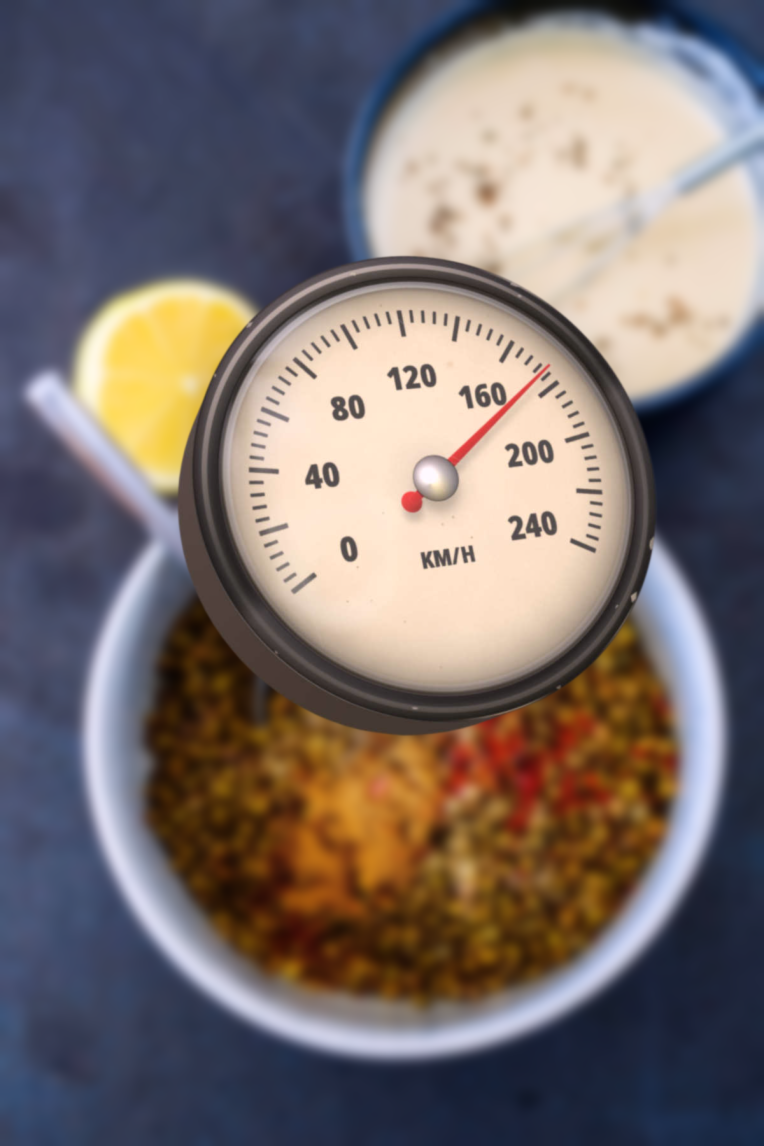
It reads 174; km/h
